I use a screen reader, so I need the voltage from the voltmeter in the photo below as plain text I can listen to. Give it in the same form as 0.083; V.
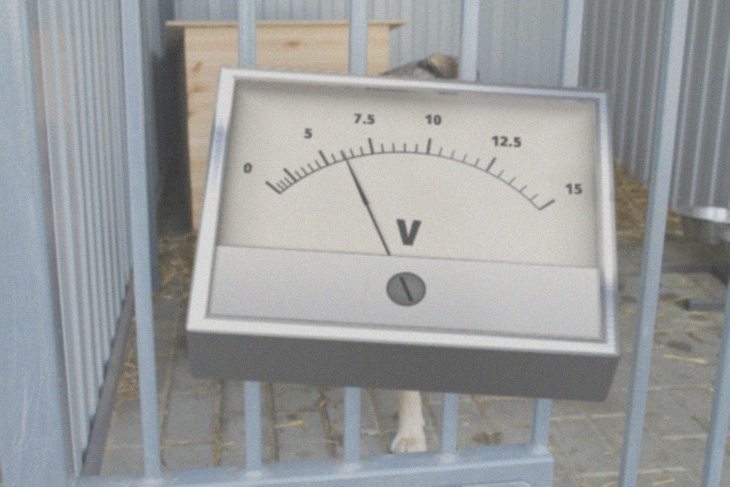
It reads 6; V
